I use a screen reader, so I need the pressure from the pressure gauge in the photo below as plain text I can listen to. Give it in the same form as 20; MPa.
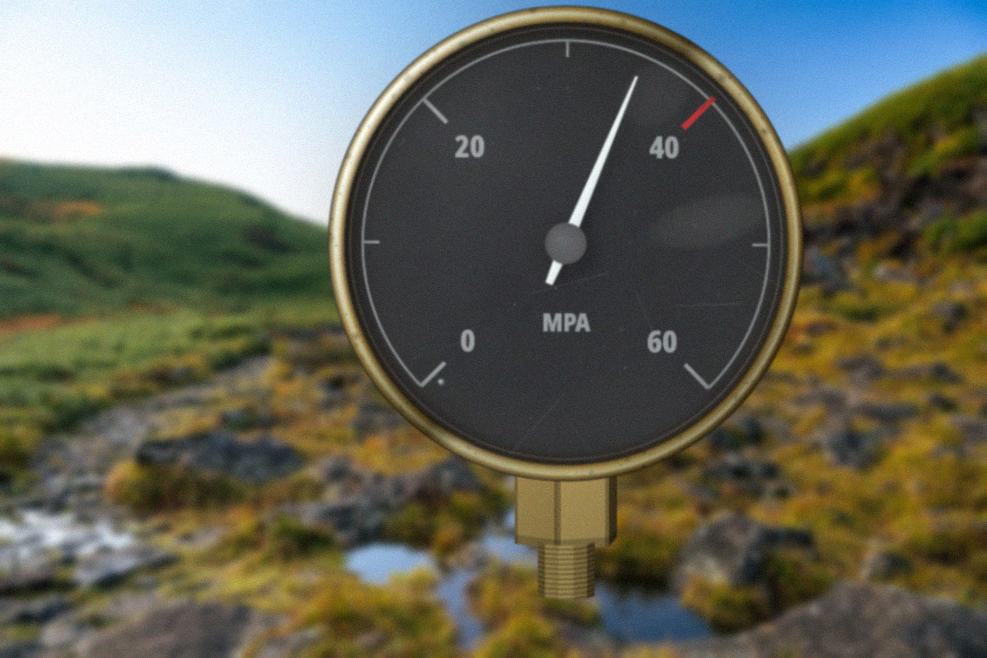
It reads 35; MPa
